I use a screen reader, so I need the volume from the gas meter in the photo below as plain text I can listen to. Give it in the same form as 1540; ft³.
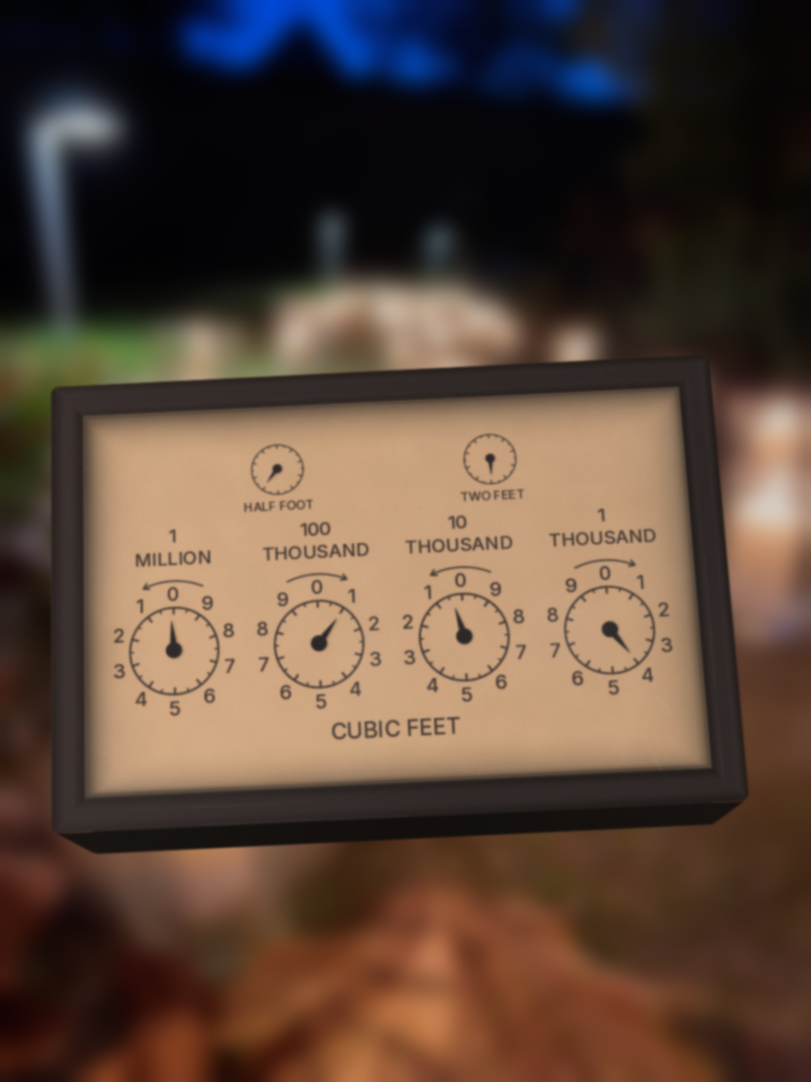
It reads 10400; ft³
